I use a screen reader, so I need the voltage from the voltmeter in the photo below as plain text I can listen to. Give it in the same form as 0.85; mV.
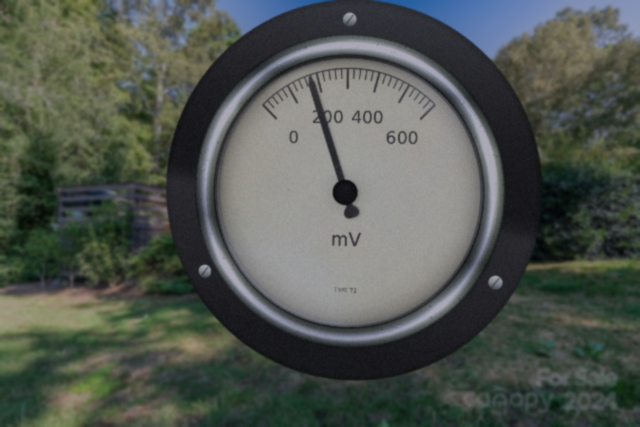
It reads 180; mV
